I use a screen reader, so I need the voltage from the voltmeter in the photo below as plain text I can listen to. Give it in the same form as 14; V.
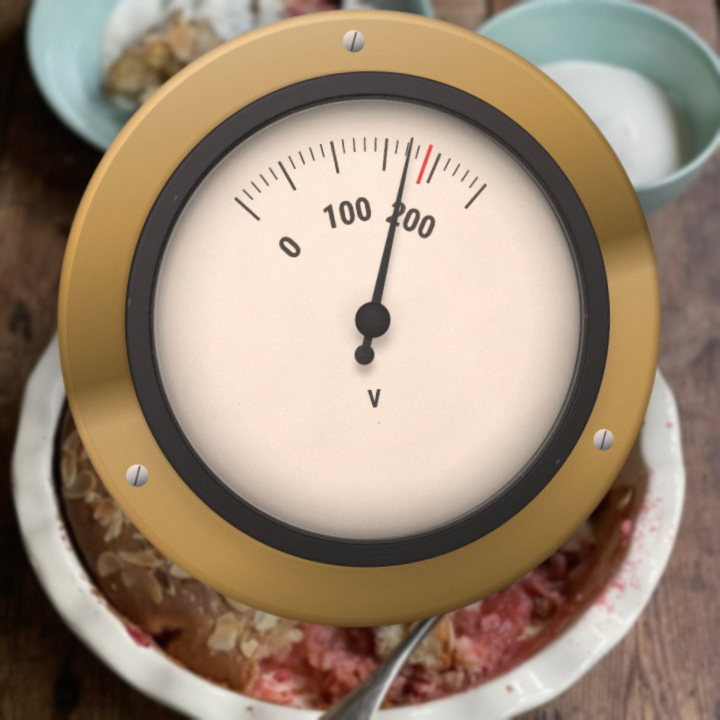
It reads 170; V
